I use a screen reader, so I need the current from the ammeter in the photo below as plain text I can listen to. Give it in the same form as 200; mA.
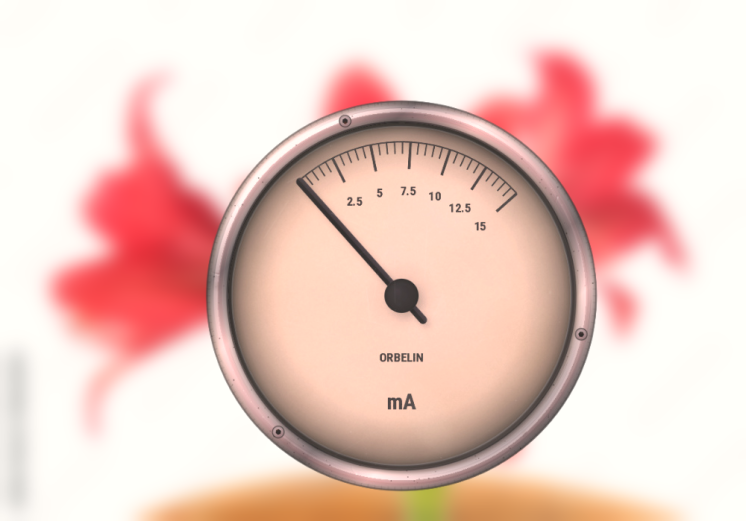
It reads 0; mA
